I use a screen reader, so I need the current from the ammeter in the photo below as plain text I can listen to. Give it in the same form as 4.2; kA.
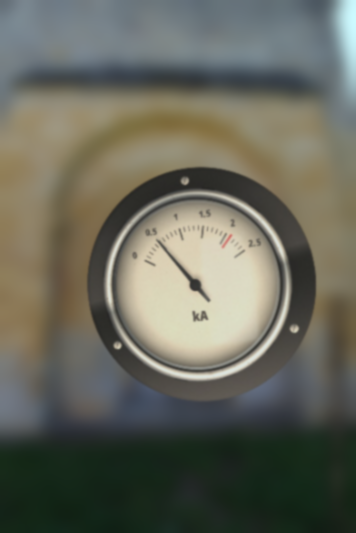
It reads 0.5; kA
